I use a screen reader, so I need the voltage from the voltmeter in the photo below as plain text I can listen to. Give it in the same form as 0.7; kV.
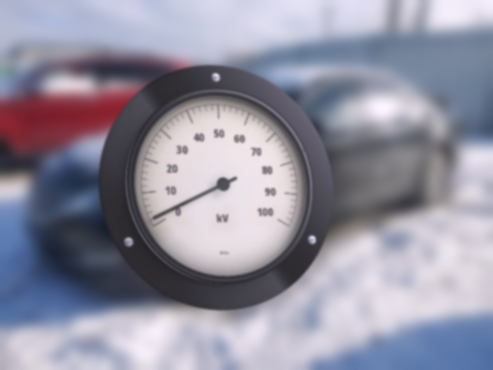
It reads 2; kV
